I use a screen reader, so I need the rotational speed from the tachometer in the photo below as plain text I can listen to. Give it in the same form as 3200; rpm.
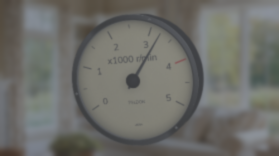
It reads 3250; rpm
